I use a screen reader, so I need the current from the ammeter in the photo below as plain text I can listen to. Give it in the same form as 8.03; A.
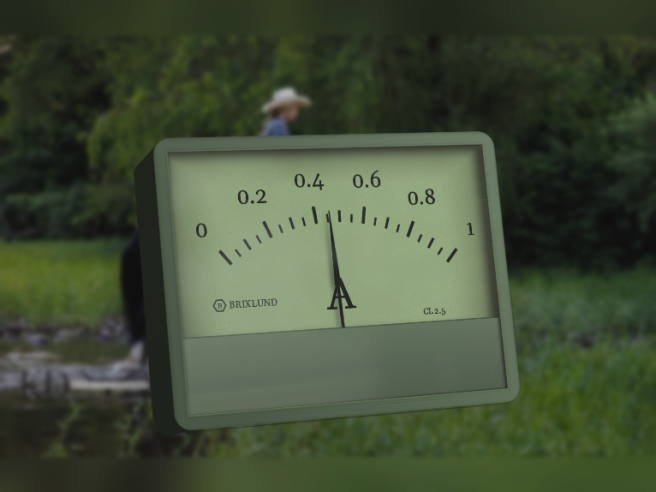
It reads 0.45; A
